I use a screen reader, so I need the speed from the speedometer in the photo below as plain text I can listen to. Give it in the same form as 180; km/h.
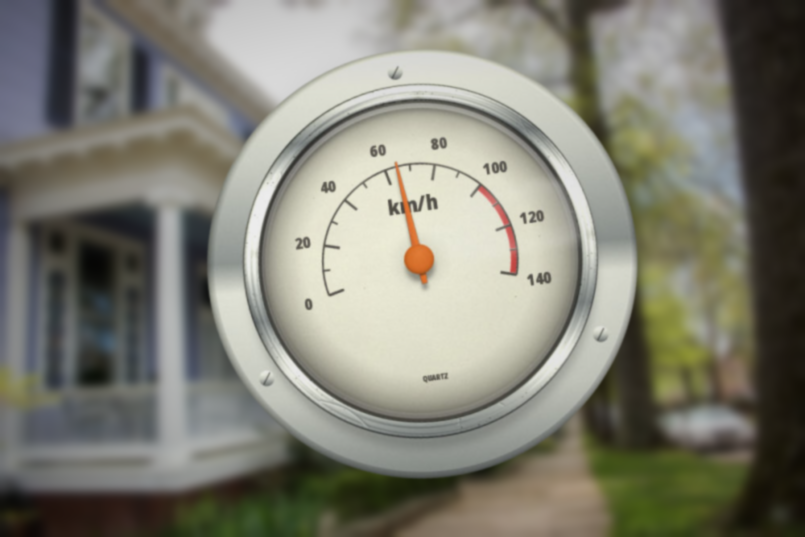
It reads 65; km/h
